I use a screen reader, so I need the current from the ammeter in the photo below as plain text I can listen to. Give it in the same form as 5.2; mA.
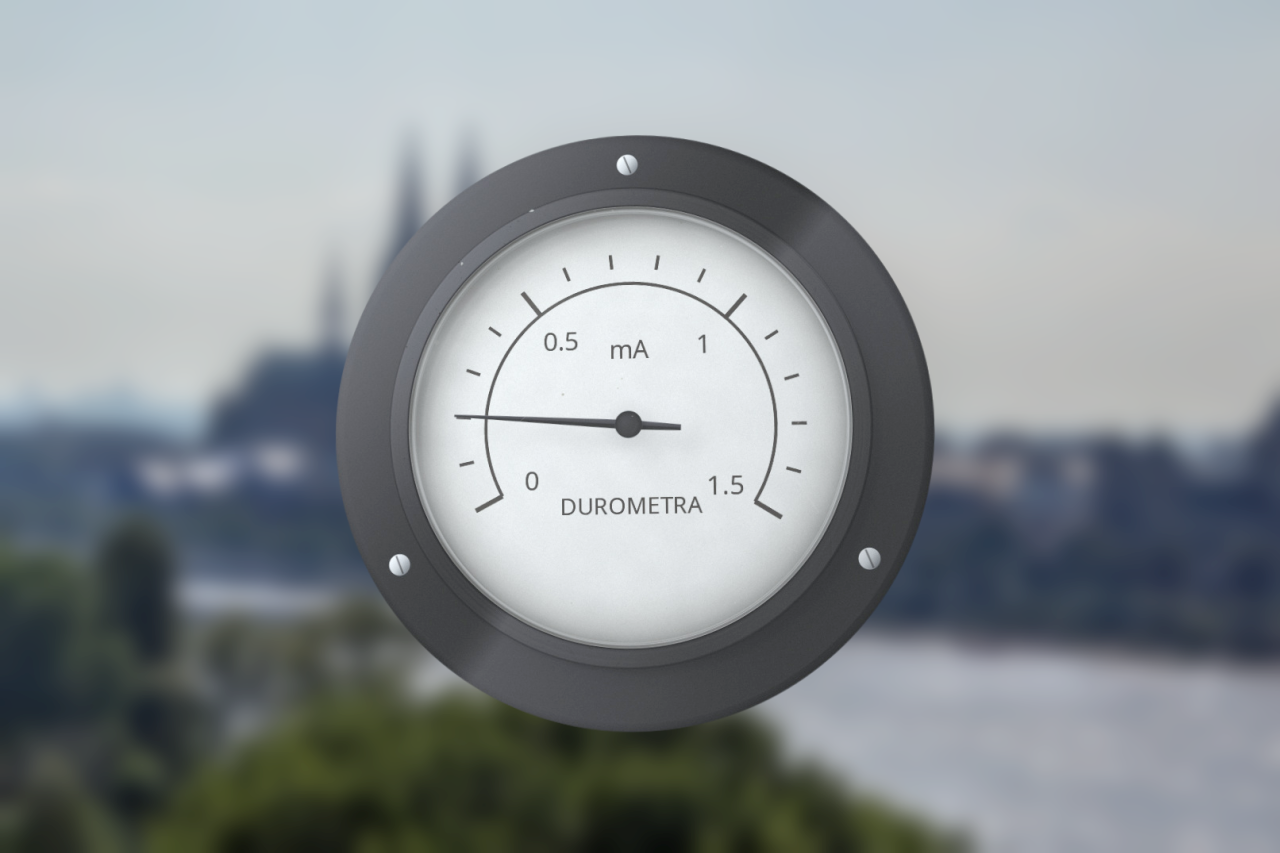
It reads 0.2; mA
